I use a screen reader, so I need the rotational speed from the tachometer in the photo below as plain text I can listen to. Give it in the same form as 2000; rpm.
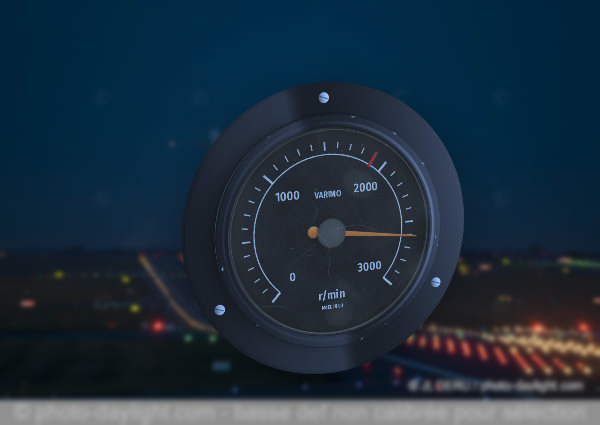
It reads 2600; rpm
